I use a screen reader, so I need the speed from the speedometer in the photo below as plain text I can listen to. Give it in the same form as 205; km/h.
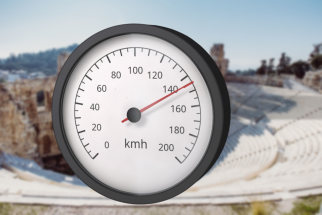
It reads 145; km/h
